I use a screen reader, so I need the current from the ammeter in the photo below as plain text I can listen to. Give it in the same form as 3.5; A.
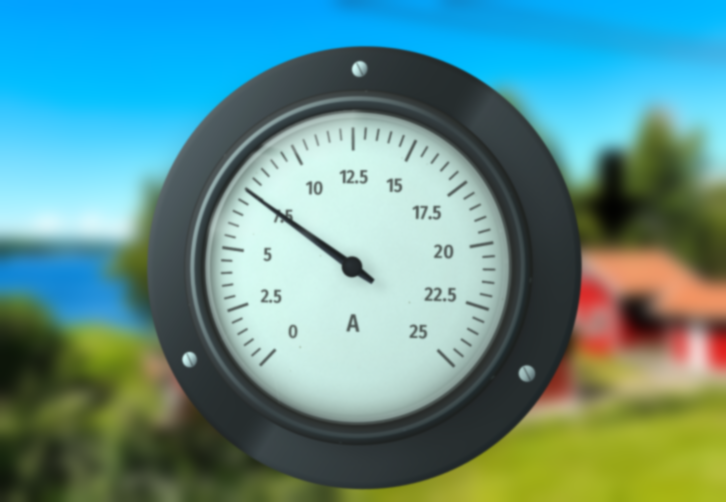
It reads 7.5; A
